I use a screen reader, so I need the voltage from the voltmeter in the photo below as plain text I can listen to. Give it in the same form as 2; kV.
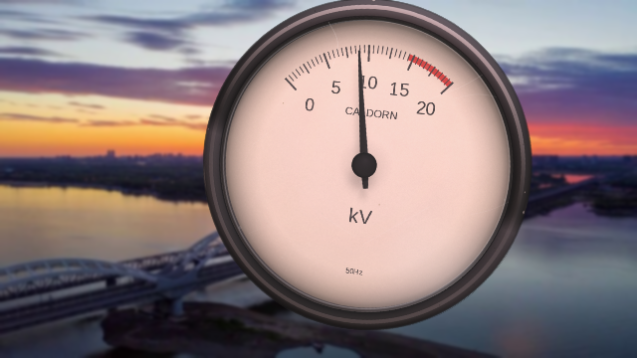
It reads 9; kV
